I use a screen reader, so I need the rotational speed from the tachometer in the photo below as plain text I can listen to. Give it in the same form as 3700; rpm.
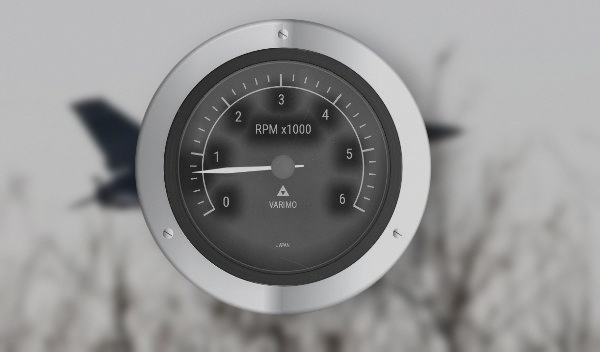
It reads 700; rpm
